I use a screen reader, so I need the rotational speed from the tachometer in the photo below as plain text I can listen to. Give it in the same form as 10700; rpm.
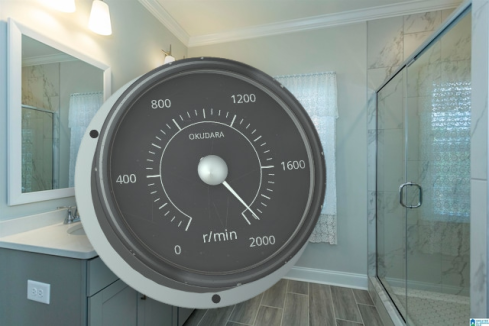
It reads 1950; rpm
